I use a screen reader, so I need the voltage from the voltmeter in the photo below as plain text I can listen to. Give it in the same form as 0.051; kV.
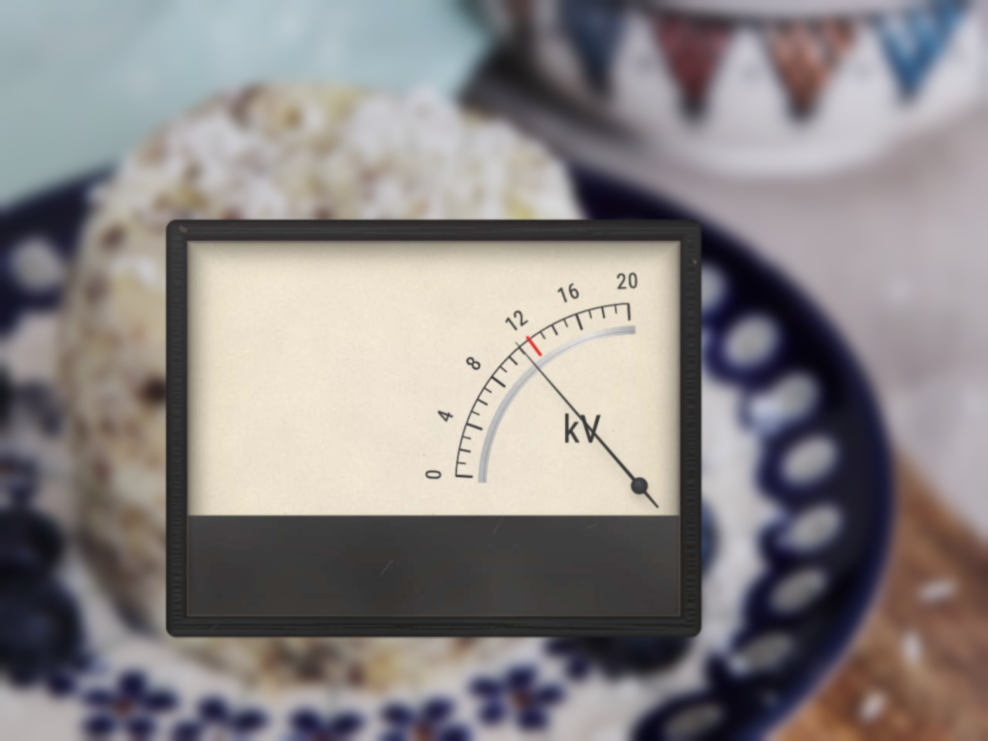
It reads 11; kV
